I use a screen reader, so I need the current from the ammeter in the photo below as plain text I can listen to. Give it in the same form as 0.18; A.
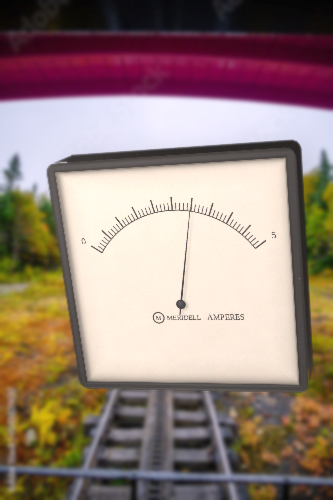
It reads 3; A
